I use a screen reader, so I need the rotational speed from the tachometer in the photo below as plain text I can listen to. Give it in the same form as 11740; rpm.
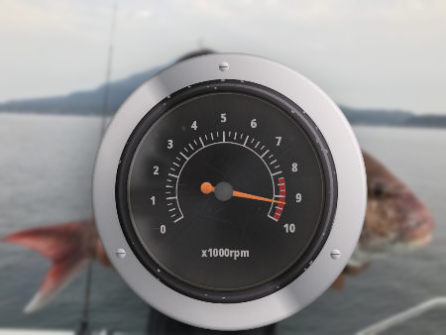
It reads 9250; rpm
